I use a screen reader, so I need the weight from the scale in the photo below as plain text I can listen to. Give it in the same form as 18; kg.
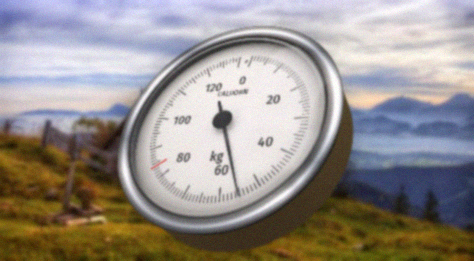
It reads 55; kg
